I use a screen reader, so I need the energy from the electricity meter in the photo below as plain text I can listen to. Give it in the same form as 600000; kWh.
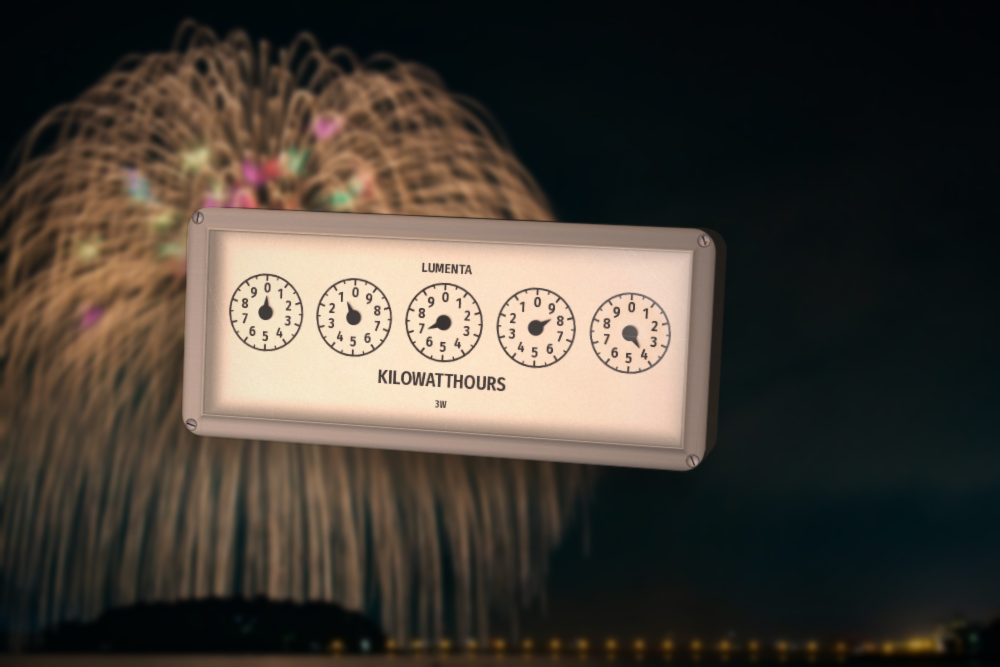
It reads 684; kWh
